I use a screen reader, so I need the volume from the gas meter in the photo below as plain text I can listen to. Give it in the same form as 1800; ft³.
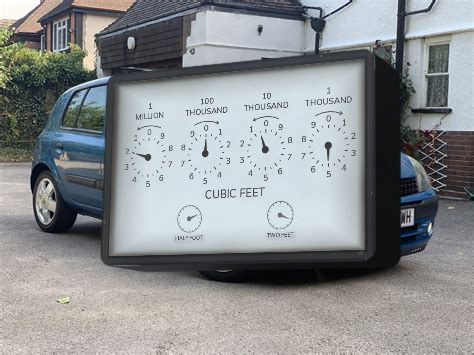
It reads 200500; ft³
